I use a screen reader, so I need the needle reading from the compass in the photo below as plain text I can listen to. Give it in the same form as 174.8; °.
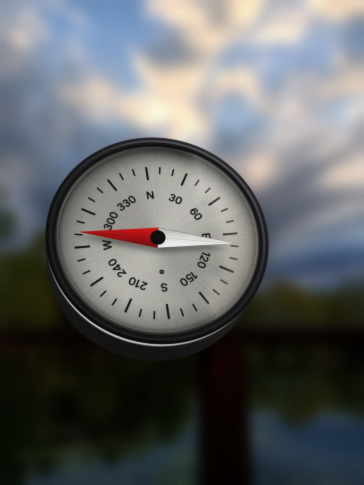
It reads 280; °
